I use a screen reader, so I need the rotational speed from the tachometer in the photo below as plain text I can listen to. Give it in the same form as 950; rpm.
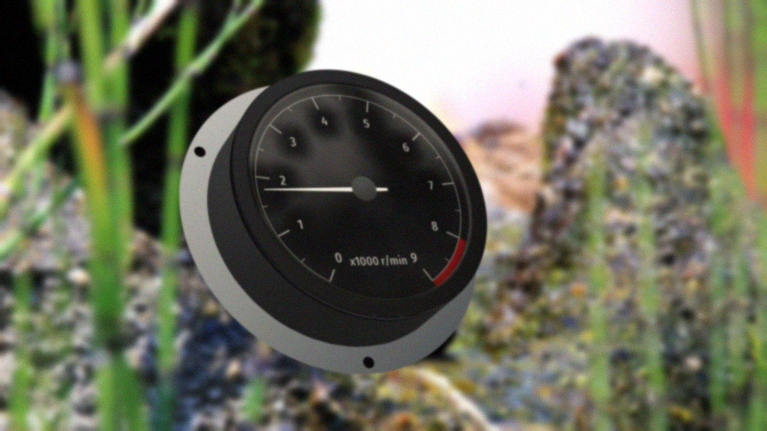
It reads 1750; rpm
